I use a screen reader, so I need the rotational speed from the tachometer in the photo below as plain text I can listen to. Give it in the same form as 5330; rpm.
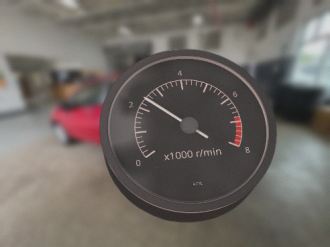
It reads 2400; rpm
